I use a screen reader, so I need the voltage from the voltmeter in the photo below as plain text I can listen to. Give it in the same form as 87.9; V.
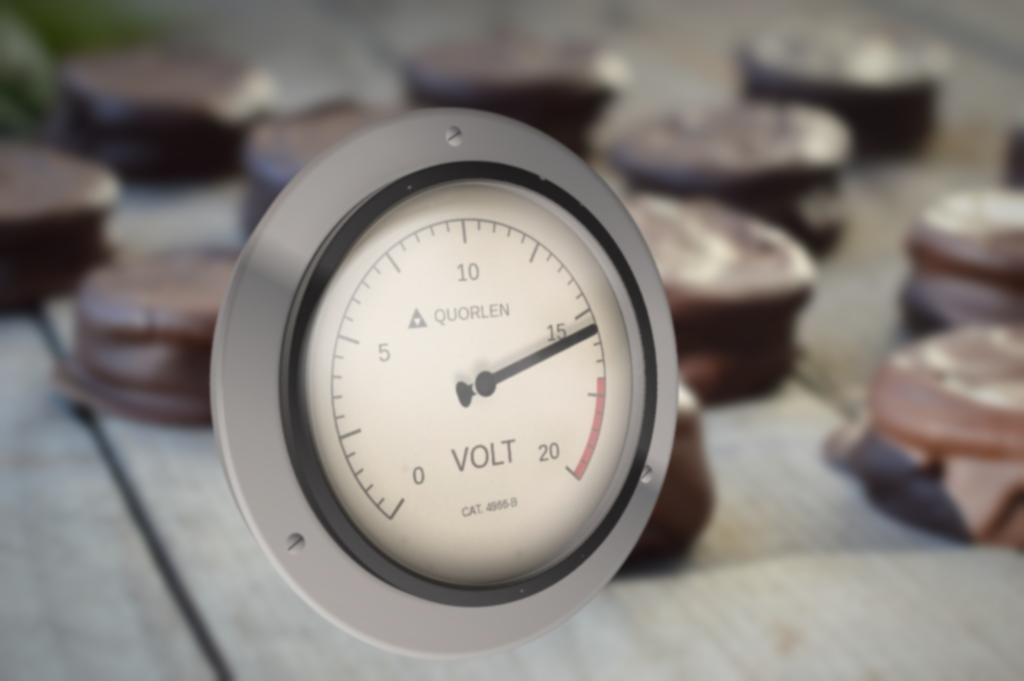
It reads 15.5; V
